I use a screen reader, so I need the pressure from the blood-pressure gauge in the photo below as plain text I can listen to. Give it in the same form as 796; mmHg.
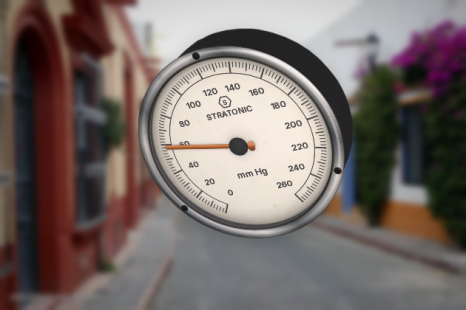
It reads 60; mmHg
